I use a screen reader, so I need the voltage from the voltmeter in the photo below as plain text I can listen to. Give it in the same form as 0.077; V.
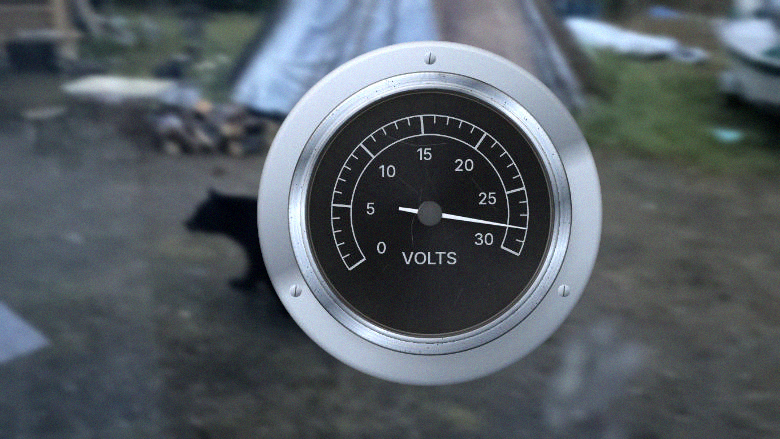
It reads 28; V
